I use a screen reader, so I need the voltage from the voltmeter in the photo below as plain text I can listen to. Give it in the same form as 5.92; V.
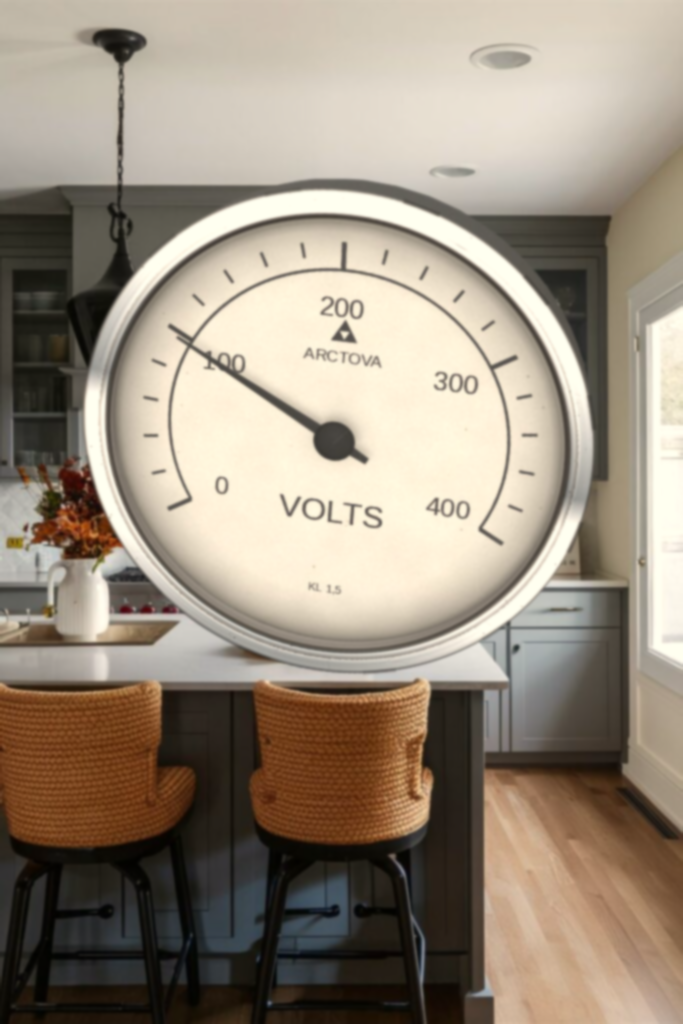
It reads 100; V
